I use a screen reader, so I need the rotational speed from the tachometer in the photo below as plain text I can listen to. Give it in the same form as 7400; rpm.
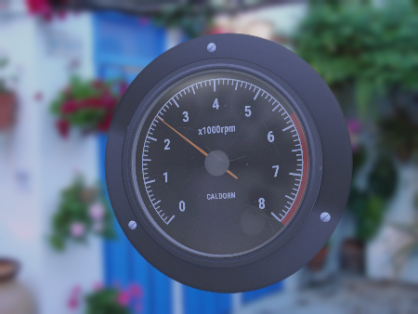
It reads 2500; rpm
